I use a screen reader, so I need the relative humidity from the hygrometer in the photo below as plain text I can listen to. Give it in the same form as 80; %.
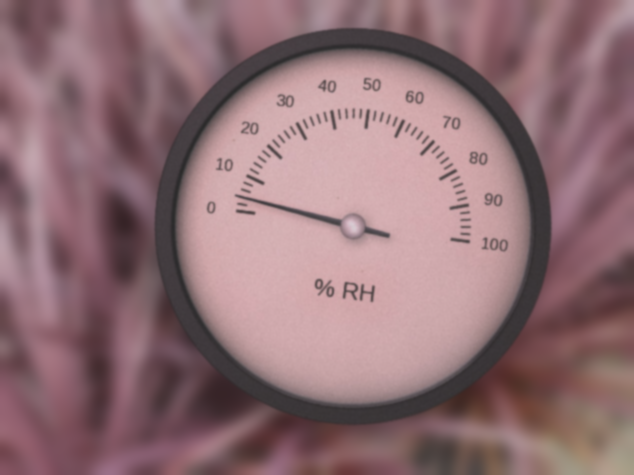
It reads 4; %
